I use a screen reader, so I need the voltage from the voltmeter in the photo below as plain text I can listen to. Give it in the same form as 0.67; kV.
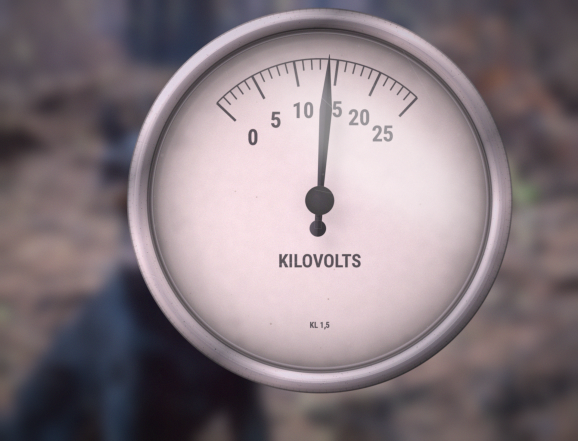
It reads 14; kV
